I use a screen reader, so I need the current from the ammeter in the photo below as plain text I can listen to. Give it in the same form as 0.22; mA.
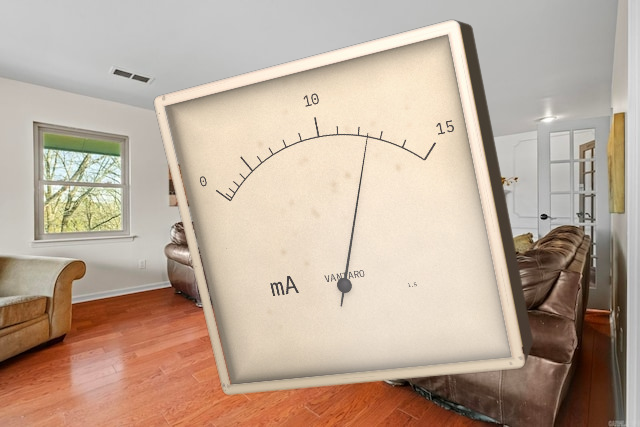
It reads 12.5; mA
